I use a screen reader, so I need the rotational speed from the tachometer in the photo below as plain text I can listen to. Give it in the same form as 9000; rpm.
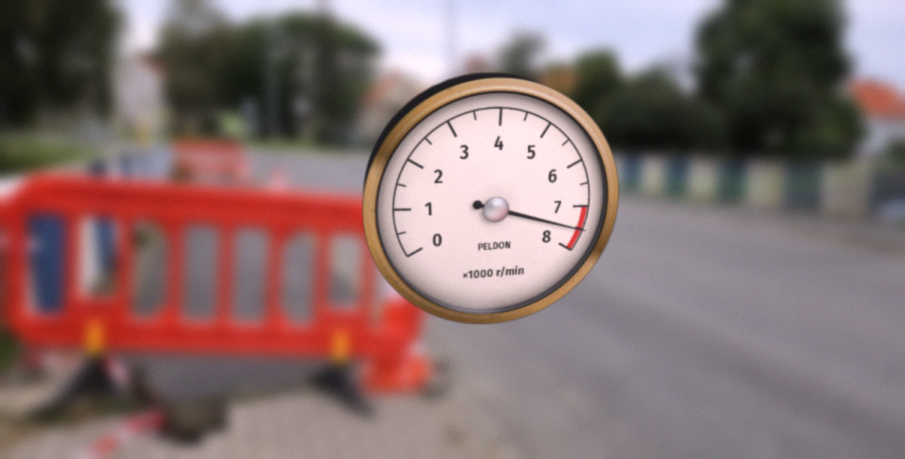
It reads 7500; rpm
